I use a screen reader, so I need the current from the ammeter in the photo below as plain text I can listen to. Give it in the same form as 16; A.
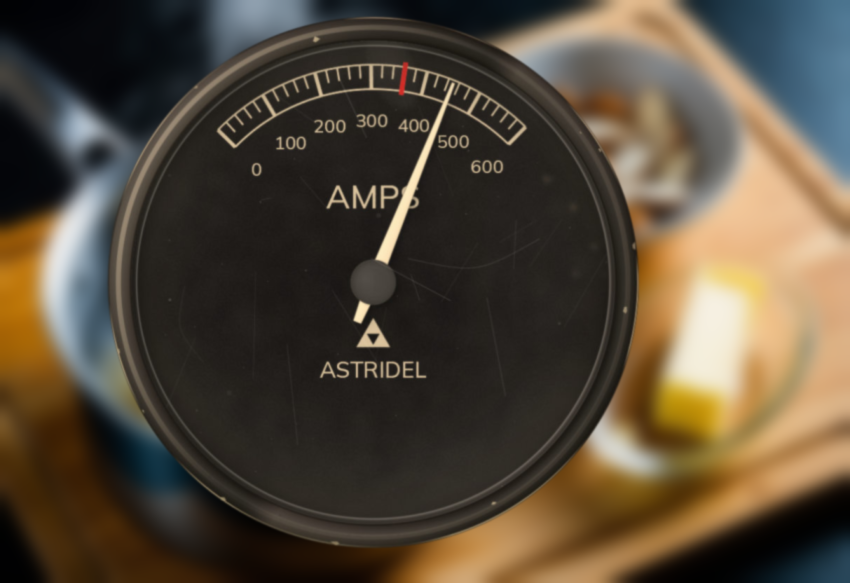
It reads 450; A
